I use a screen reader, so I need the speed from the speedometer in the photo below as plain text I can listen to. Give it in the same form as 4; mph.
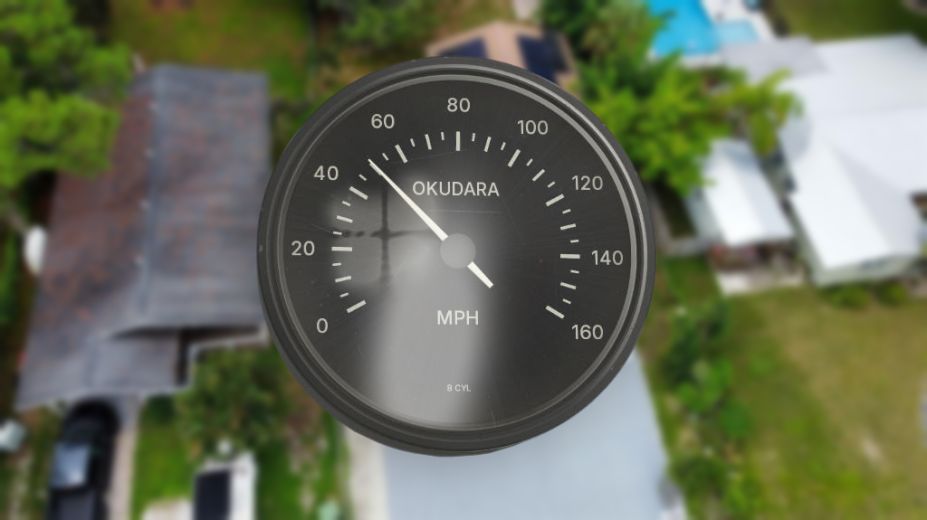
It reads 50; mph
